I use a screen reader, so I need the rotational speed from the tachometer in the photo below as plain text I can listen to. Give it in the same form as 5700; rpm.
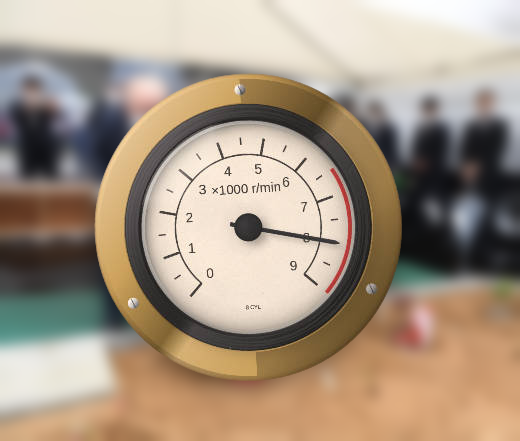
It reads 8000; rpm
